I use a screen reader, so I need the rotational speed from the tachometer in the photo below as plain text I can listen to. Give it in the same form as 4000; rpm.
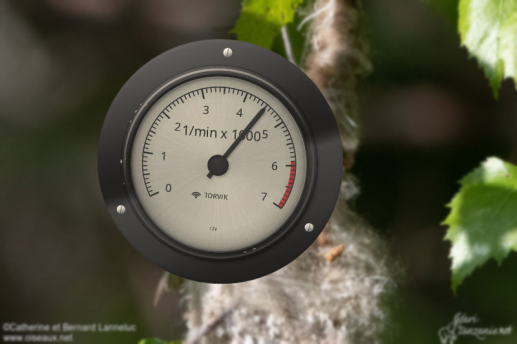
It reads 4500; rpm
